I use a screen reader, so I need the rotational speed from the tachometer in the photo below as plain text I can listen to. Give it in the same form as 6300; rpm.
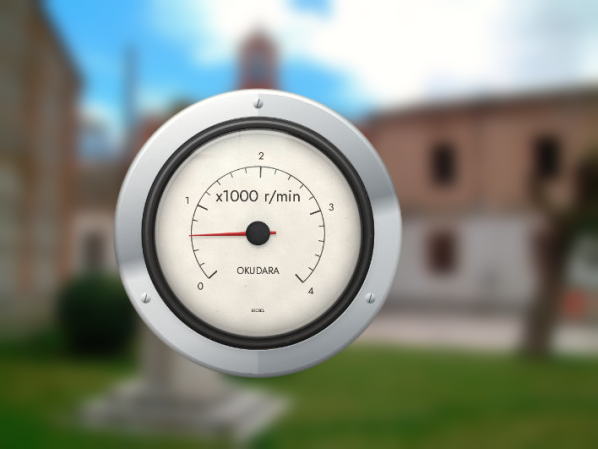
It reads 600; rpm
